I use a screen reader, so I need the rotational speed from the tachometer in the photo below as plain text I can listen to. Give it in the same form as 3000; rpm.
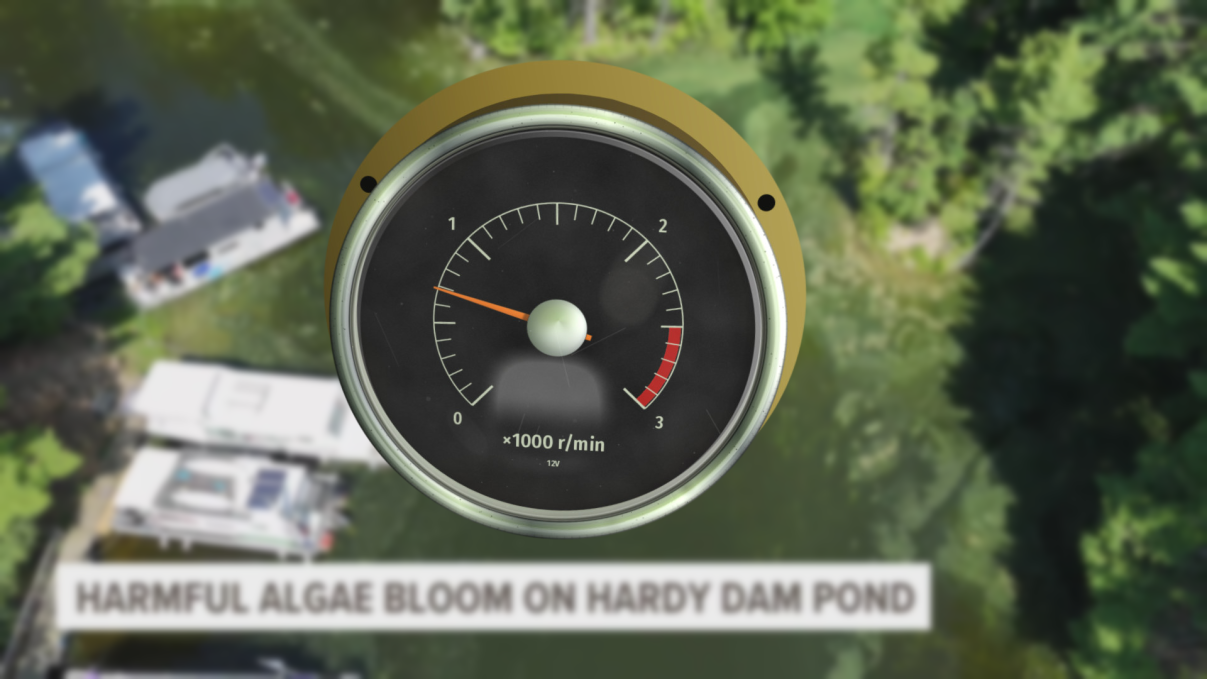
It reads 700; rpm
